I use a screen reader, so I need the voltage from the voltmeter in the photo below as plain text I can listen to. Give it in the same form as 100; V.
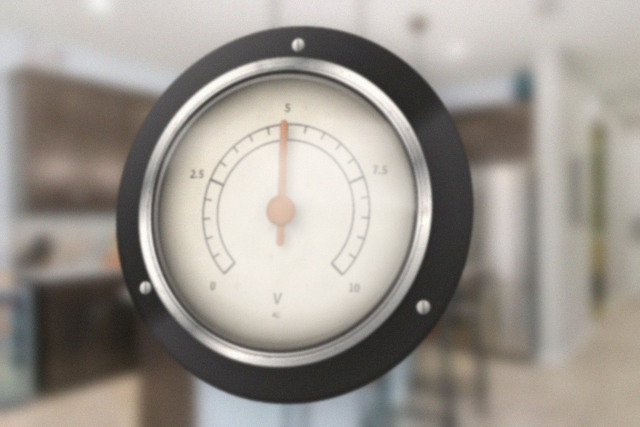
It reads 5; V
